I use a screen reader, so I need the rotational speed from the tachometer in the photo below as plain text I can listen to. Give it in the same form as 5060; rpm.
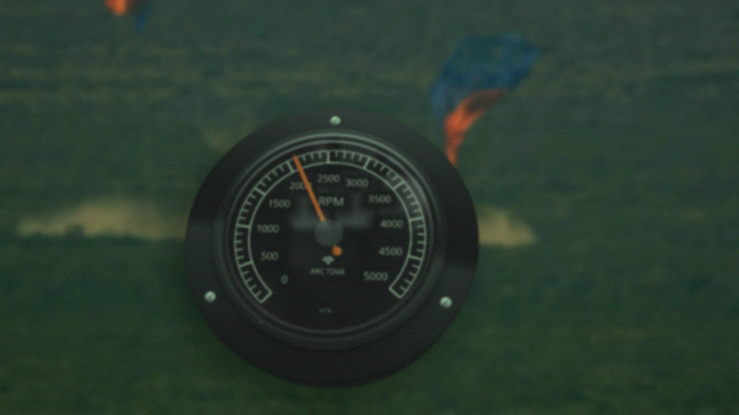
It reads 2100; rpm
